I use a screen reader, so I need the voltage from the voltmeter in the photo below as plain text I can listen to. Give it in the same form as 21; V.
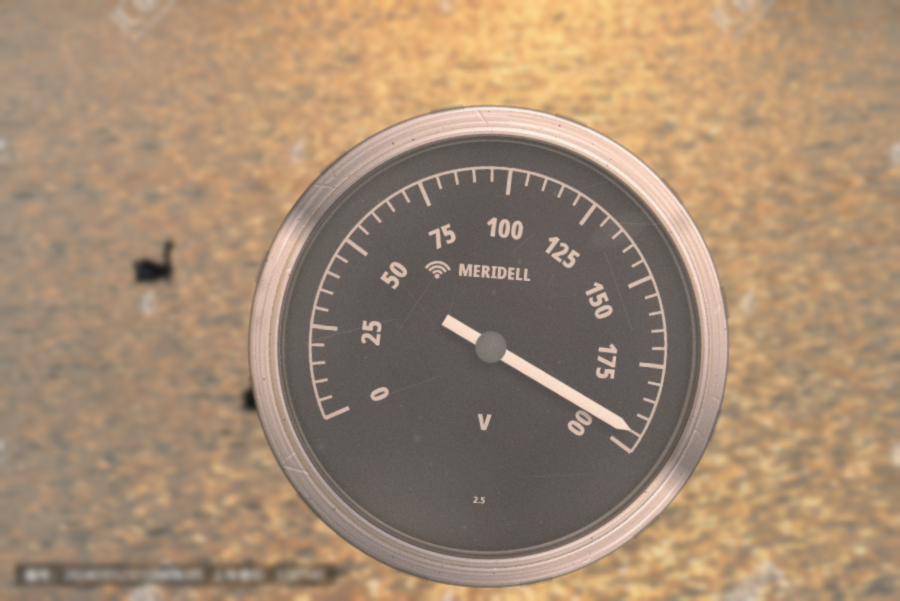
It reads 195; V
